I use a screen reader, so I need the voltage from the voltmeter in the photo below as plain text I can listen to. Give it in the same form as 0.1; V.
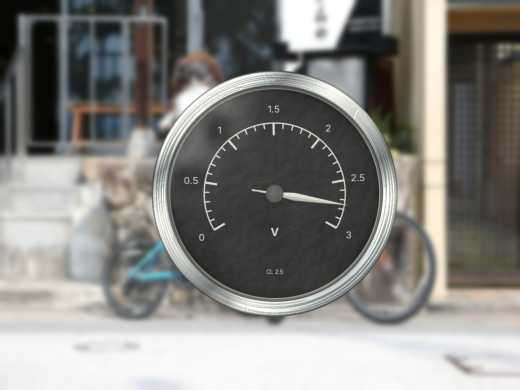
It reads 2.75; V
